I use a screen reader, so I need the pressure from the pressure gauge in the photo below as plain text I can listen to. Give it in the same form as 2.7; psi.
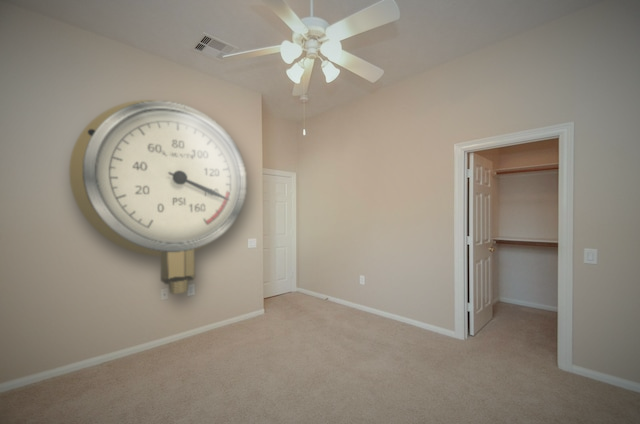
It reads 140; psi
